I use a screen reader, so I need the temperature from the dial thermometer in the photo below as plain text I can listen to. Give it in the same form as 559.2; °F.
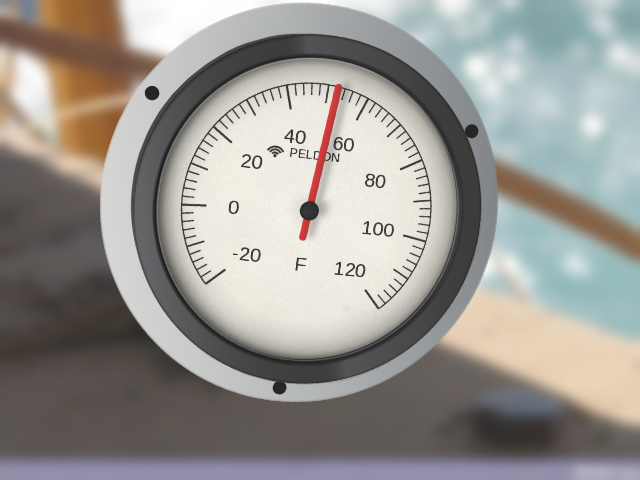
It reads 52; °F
